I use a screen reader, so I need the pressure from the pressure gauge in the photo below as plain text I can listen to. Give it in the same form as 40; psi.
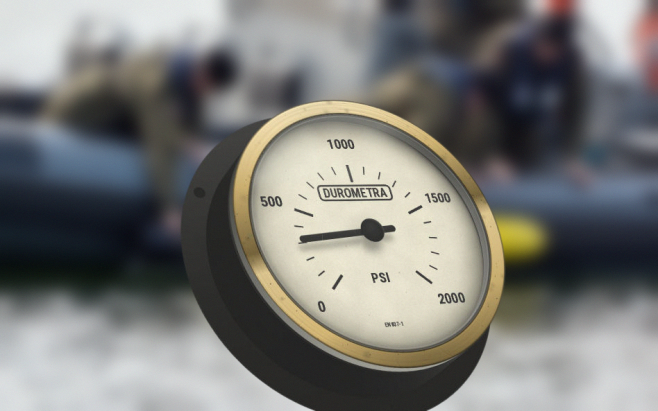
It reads 300; psi
